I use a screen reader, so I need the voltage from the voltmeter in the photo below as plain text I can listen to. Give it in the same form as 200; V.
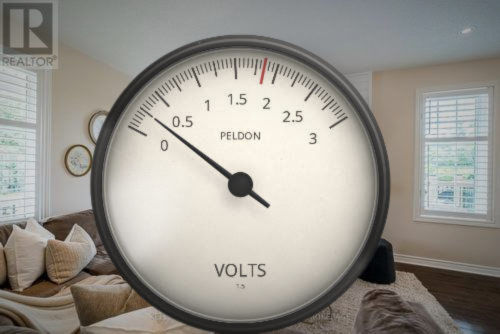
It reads 0.25; V
